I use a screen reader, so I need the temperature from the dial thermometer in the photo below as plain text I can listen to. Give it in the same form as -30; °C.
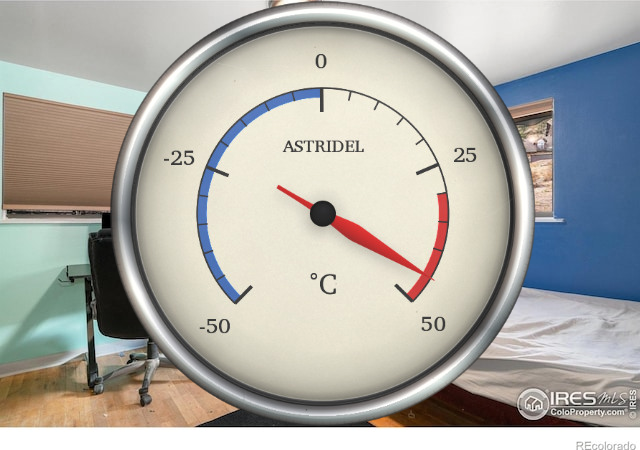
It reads 45; °C
